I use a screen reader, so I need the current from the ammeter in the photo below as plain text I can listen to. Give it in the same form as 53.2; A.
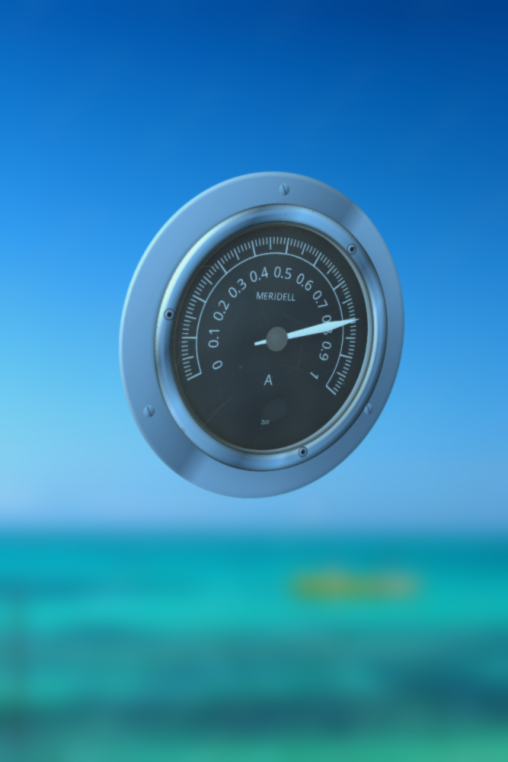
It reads 0.8; A
